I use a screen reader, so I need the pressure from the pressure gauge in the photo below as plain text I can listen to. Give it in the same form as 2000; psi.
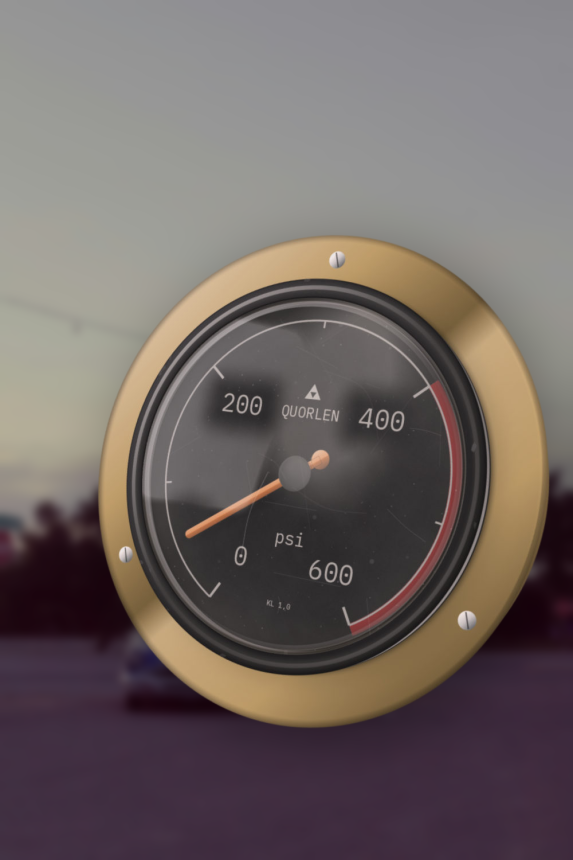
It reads 50; psi
